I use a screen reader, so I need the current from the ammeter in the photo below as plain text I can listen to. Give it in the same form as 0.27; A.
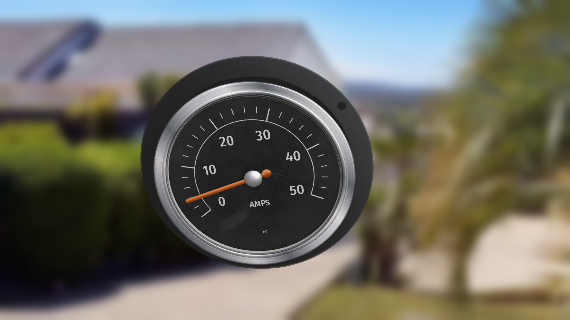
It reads 4; A
